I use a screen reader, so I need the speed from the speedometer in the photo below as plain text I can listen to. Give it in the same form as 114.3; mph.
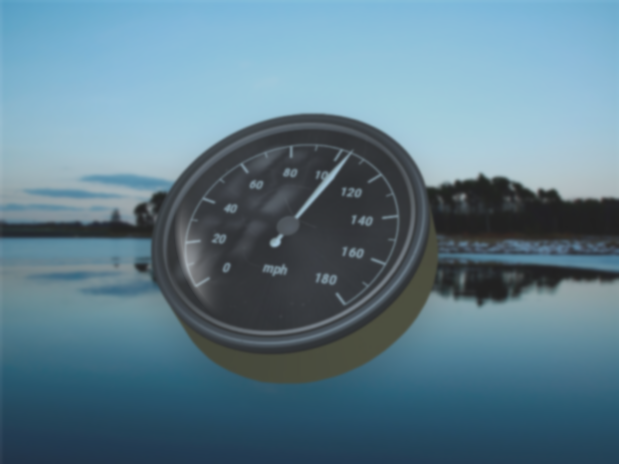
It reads 105; mph
